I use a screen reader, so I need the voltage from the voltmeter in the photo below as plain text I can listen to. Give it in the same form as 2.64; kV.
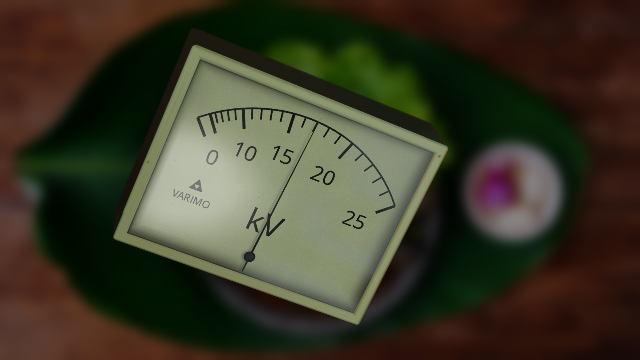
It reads 17; kV
